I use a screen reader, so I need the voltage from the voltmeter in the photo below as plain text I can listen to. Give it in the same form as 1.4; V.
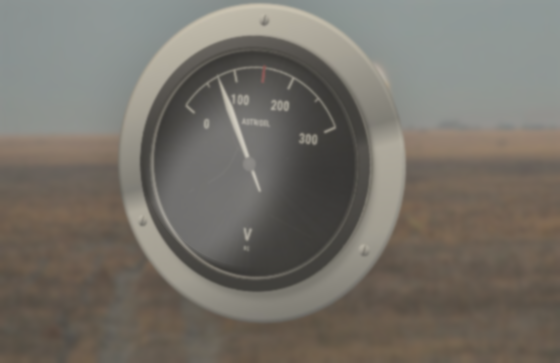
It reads 75; V
